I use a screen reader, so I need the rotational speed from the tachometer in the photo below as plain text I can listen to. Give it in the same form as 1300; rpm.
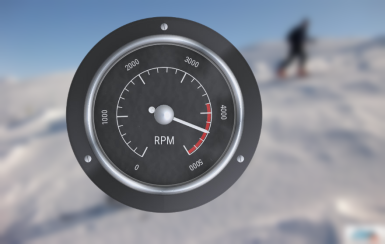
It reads 4400; rpm
